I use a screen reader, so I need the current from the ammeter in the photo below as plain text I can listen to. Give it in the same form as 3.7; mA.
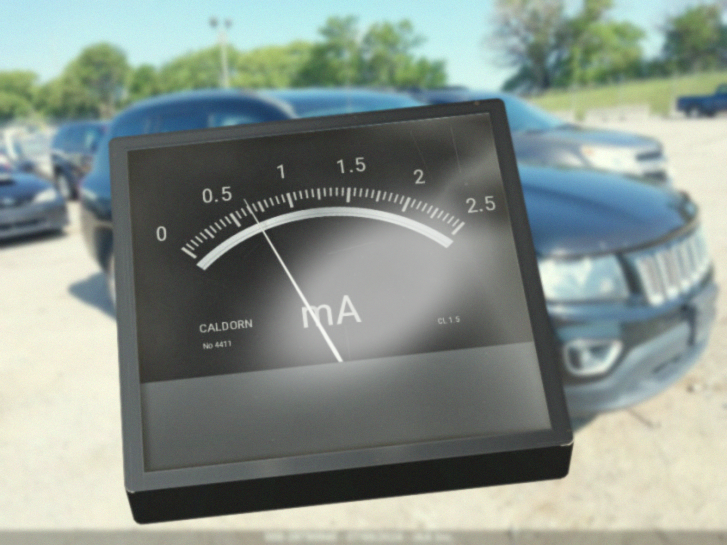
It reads 0.65; mA
